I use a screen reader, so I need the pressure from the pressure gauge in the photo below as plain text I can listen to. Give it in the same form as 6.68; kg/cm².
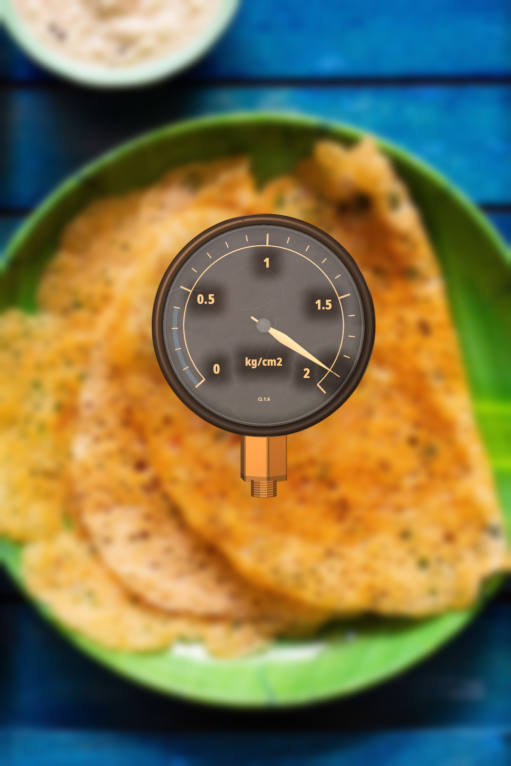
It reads 1.9; kg/cm²
